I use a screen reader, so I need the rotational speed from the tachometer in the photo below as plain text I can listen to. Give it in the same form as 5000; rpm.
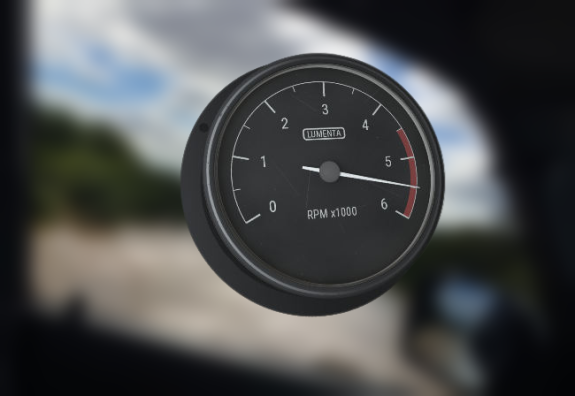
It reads 5500; rpm
